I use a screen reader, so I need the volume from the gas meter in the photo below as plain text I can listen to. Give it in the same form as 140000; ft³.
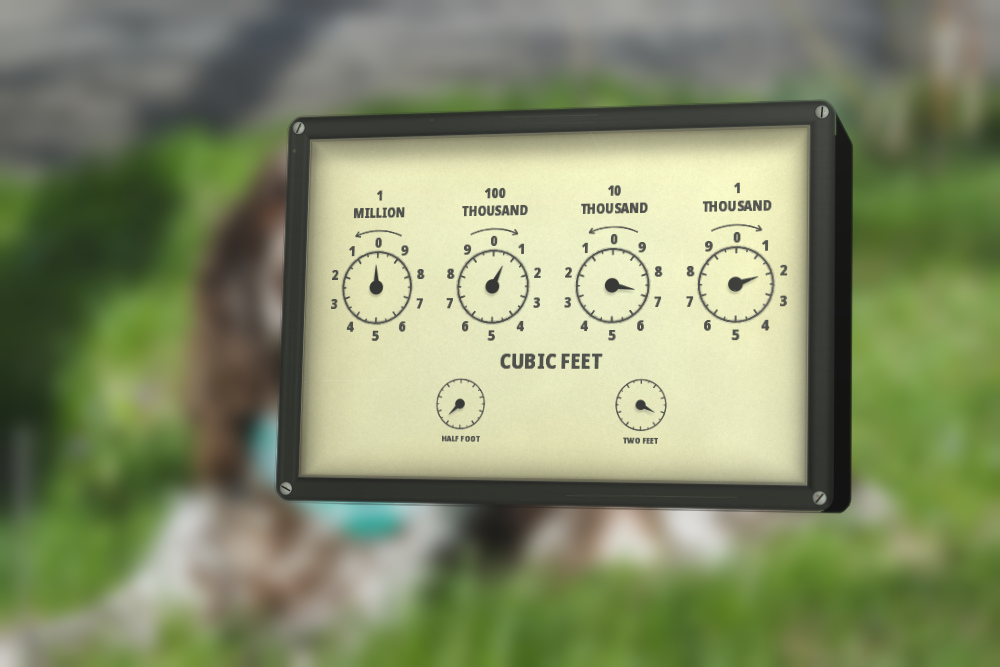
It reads 7200; ft³
